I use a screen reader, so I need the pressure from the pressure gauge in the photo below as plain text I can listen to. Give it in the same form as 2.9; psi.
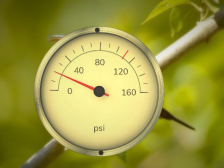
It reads 20; psi
